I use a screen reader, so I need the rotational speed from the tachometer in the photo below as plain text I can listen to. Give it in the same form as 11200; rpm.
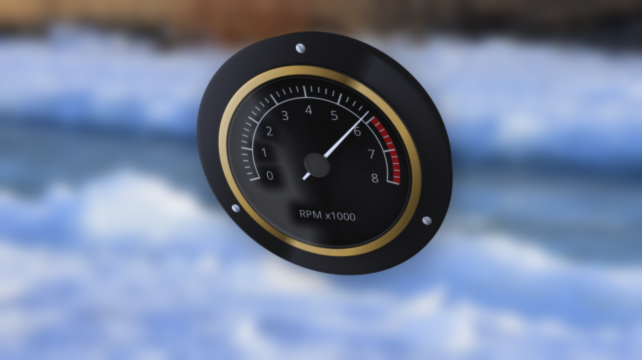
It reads 5800; rpm
